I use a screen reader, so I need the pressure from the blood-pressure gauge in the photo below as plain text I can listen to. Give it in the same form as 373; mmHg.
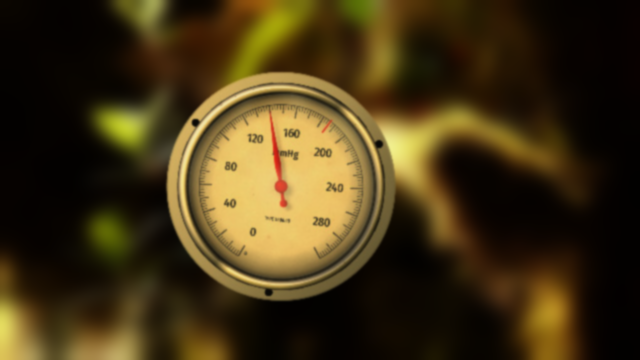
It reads 140; mmHg
